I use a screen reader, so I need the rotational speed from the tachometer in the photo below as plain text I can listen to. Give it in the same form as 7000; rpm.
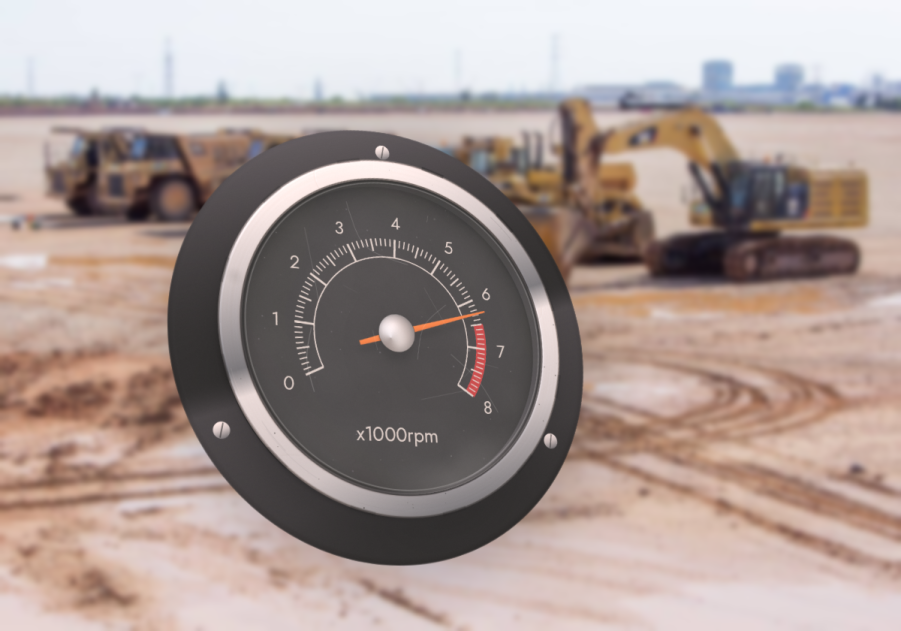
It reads 6300; rpm
